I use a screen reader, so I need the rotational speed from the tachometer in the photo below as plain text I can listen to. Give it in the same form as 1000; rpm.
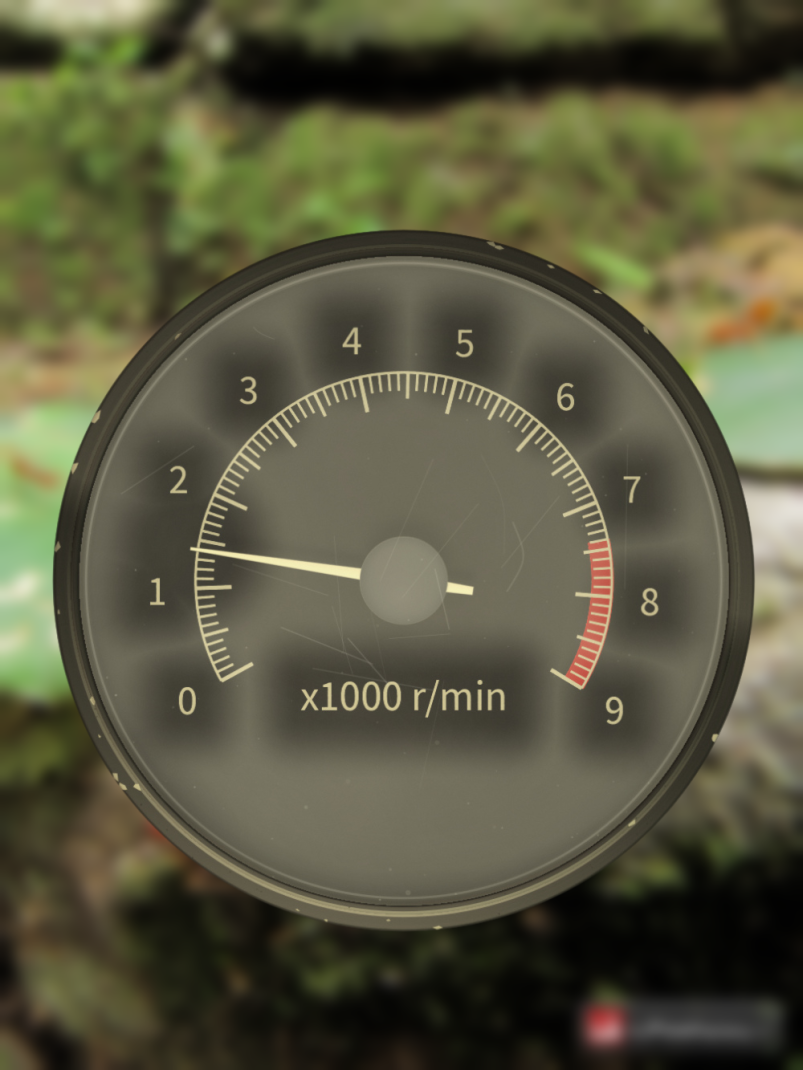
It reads 1400; rpm
